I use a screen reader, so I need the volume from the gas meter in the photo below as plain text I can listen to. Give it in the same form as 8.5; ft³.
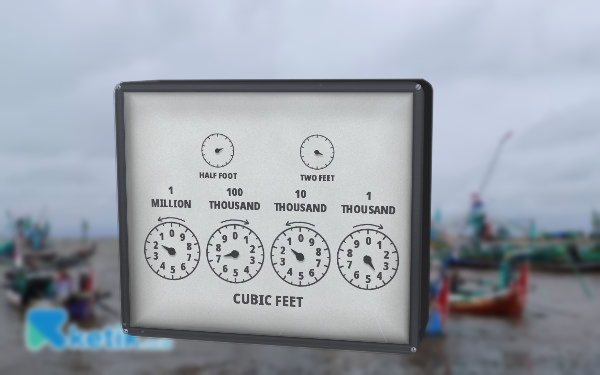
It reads 171400; ft³
